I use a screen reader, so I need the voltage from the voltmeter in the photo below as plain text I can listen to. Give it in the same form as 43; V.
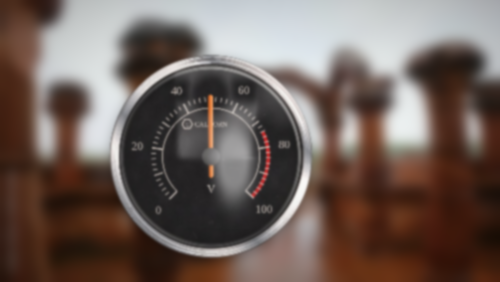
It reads 50; V
